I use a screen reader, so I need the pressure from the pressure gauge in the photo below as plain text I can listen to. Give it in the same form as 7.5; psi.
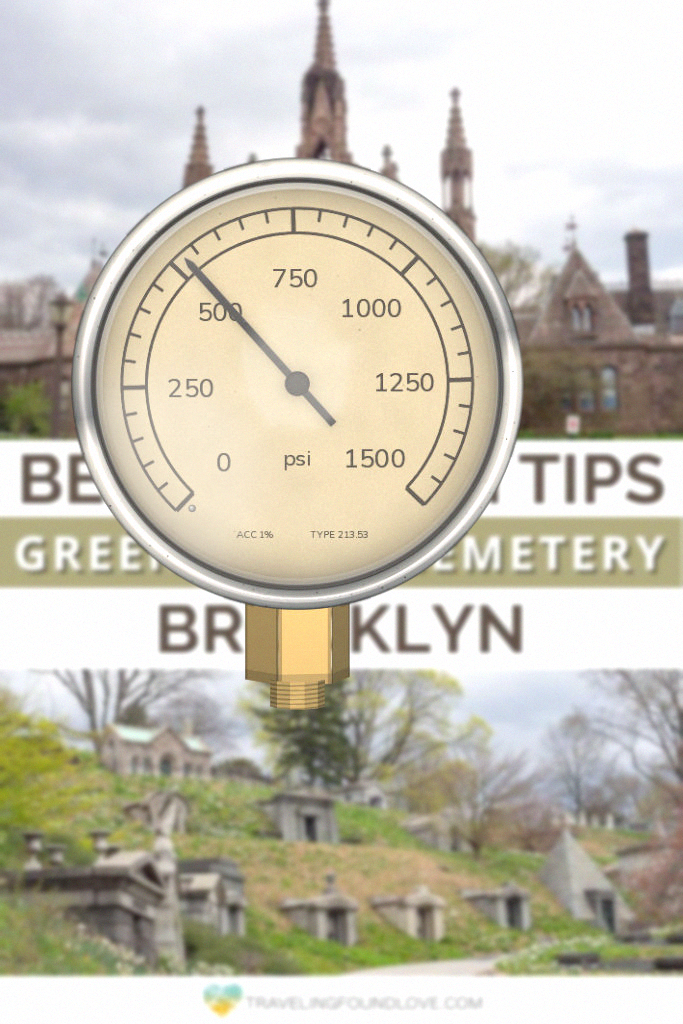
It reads 525; psi
